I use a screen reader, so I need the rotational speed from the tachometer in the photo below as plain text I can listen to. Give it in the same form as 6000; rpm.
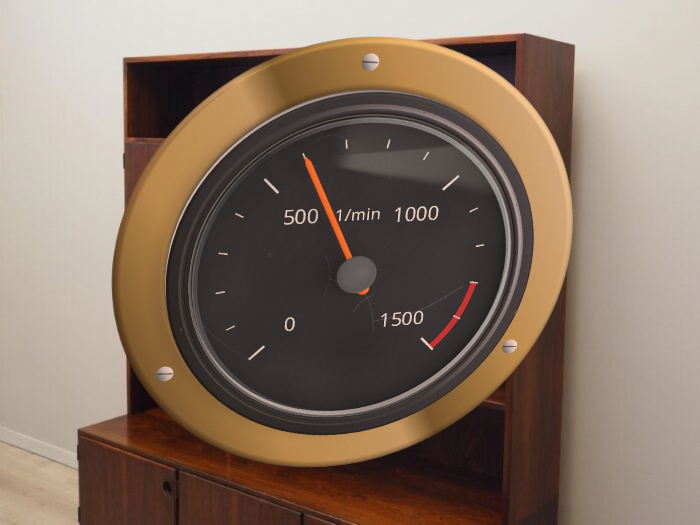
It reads 600; rpm
